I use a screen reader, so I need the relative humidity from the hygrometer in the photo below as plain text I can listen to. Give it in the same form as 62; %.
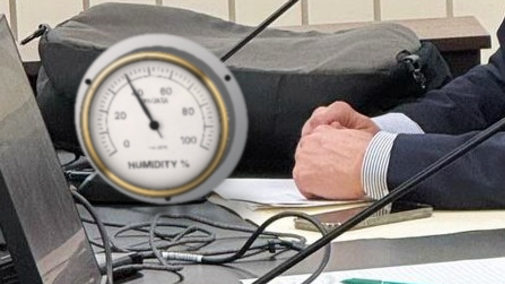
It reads 40; %
